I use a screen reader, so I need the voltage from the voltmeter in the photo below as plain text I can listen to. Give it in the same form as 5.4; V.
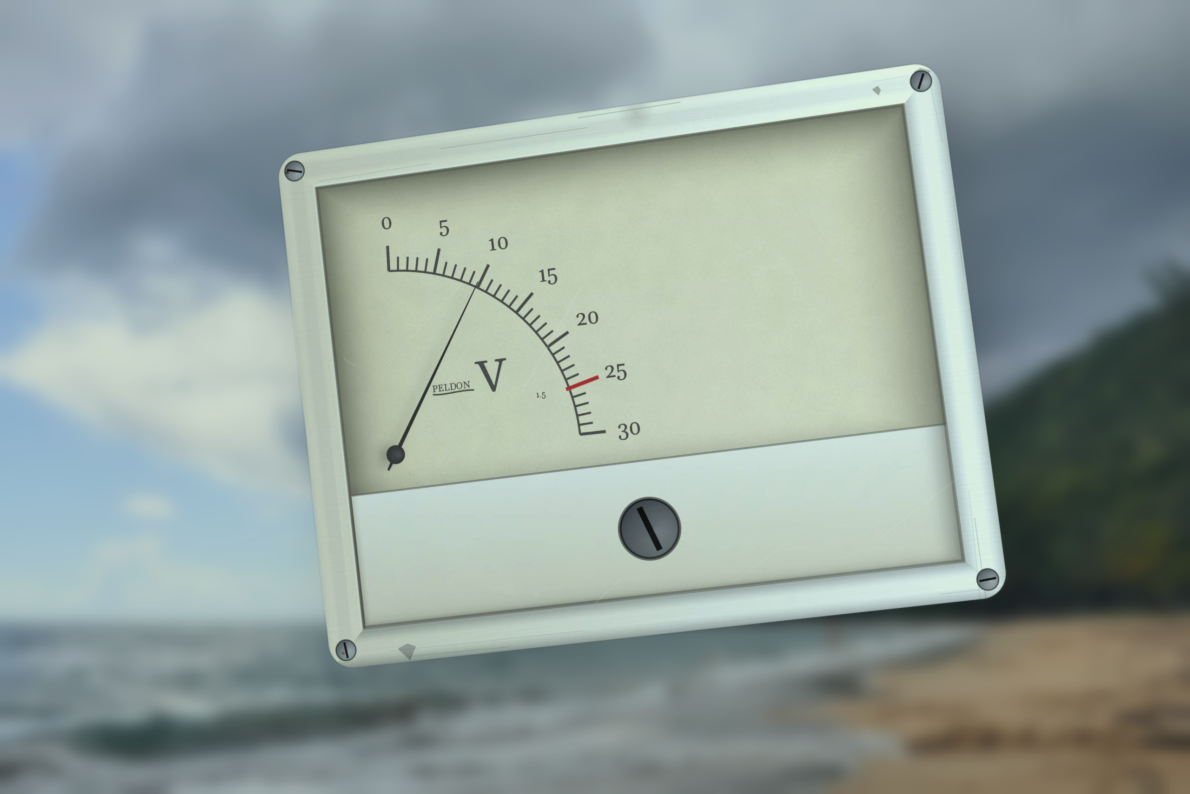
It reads 10; V
